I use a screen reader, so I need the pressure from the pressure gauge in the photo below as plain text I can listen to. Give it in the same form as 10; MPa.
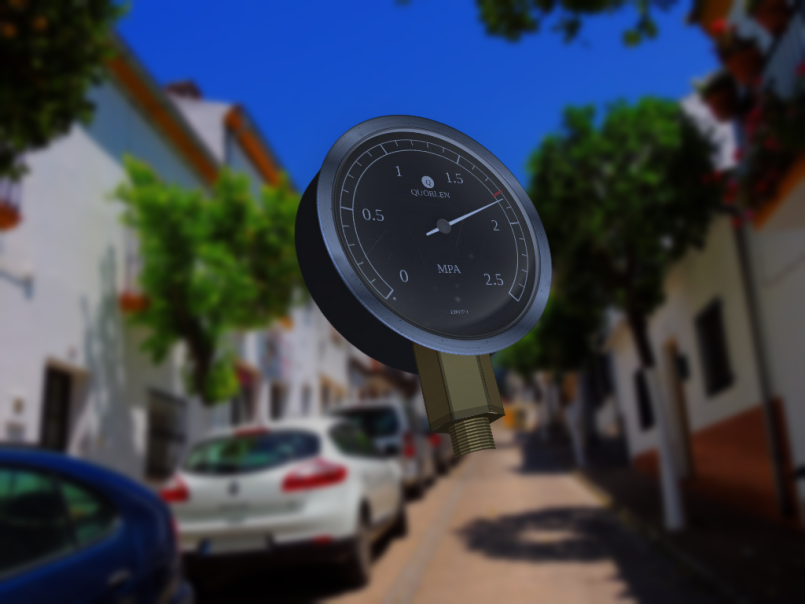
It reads 1.85; MPa
